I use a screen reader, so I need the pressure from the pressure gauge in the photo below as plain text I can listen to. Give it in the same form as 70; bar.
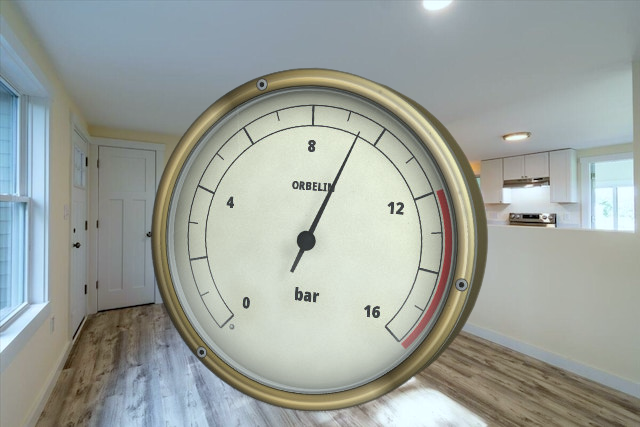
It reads 9.5; bar
